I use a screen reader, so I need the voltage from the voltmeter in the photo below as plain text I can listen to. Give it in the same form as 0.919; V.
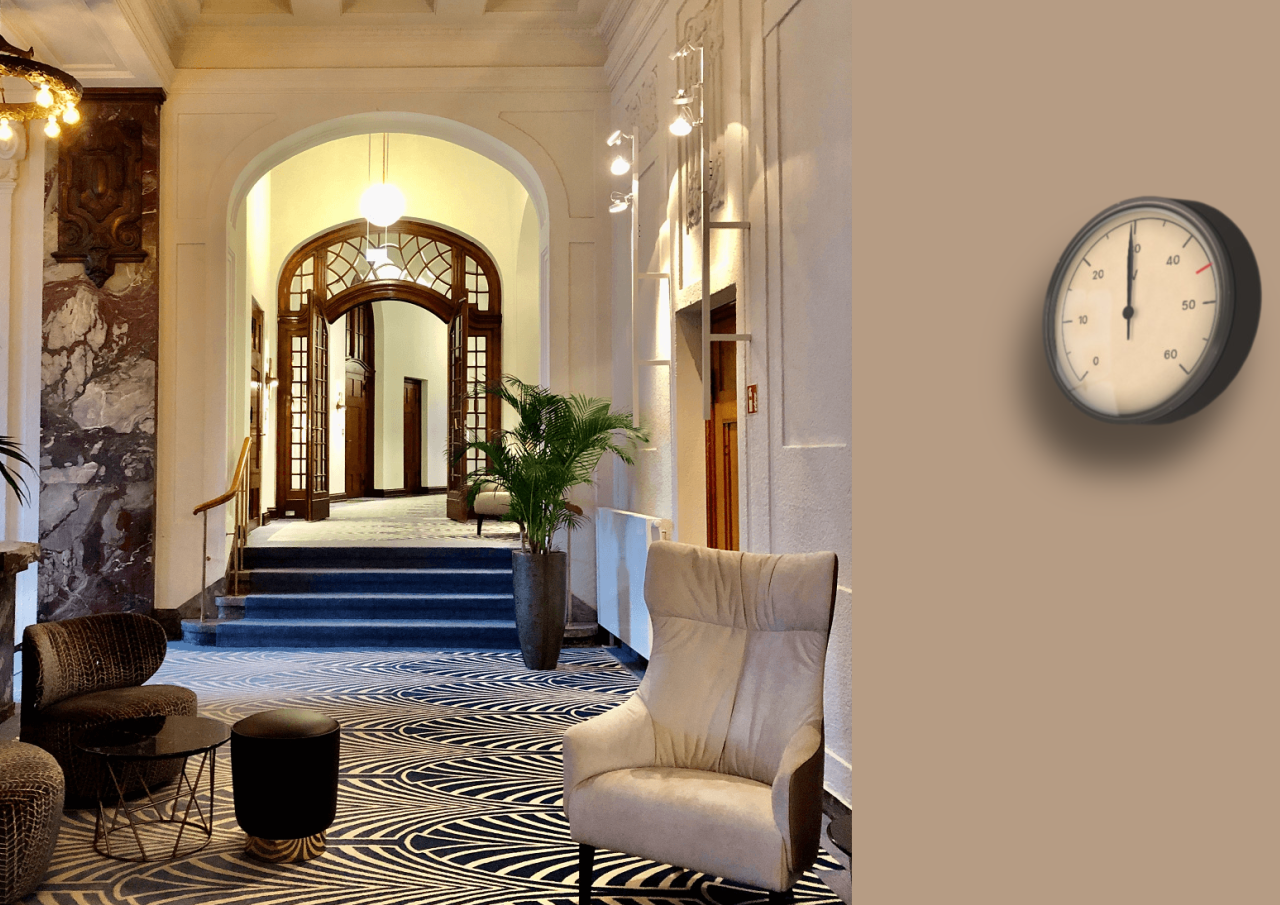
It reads 30; V
